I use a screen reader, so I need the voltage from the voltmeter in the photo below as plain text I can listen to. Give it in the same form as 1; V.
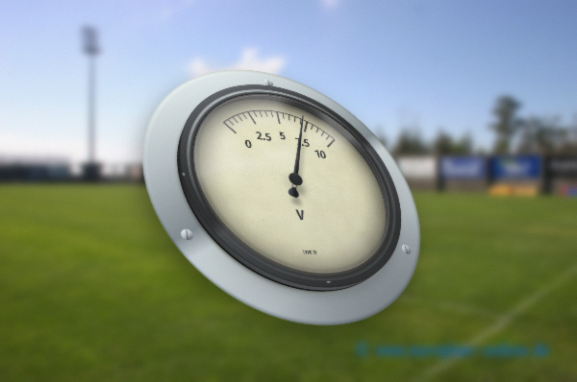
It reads 7; V
